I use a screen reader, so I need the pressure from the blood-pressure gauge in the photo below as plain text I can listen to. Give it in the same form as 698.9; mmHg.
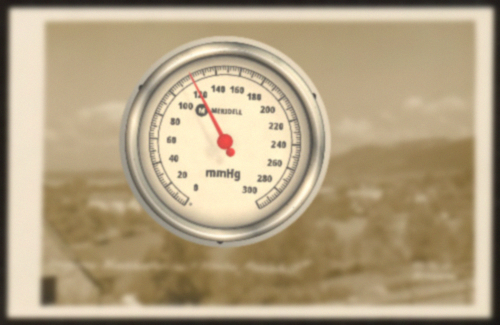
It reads 120; mmHg
